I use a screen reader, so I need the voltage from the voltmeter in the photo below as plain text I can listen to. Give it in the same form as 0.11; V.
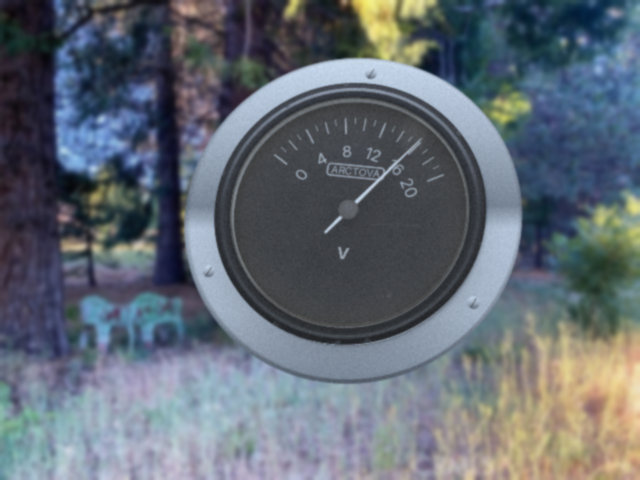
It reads 16; V
